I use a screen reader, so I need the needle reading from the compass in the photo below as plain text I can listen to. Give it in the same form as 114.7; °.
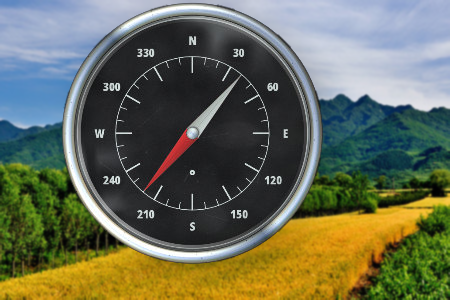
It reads 220; °
